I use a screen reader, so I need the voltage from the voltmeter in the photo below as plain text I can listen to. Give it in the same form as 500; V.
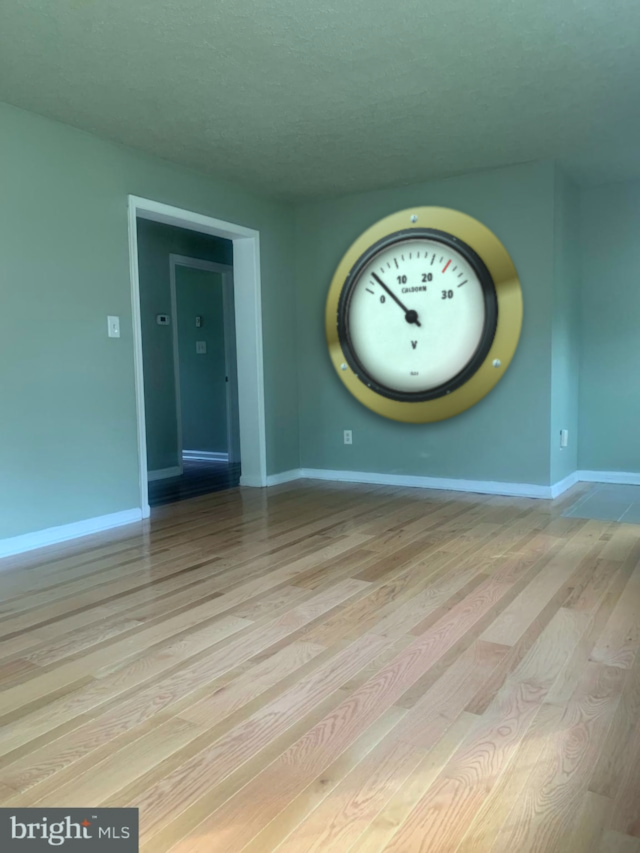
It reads 4; V
